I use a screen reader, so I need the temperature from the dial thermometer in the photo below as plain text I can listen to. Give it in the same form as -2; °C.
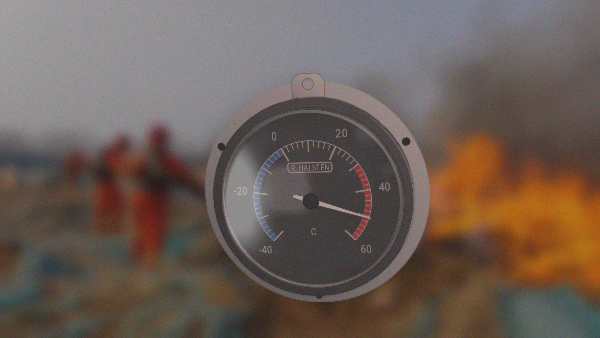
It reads 50; °C
